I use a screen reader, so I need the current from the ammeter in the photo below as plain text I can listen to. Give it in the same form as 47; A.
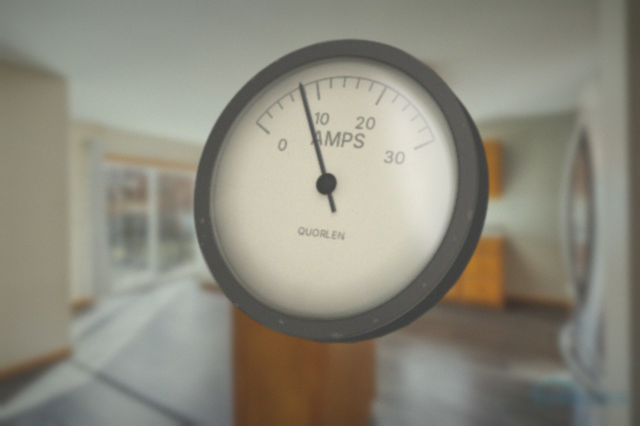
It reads 8; A
